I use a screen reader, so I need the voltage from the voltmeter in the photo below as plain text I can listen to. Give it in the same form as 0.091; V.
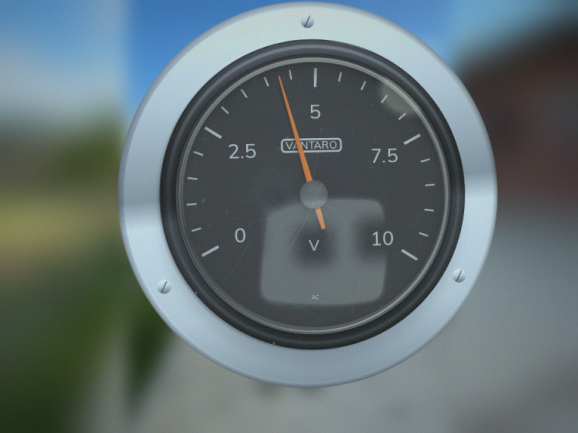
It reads 4.25; V
